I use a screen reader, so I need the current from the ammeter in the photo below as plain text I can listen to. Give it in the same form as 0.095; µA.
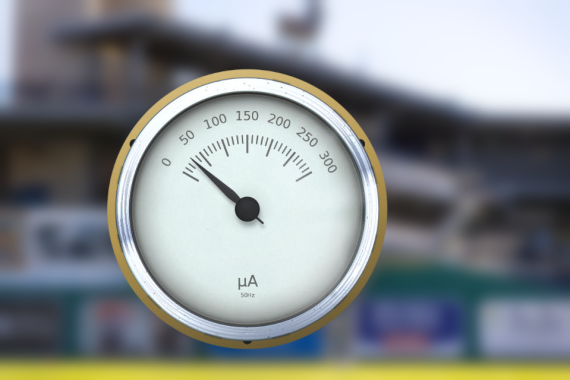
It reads 30; µA
